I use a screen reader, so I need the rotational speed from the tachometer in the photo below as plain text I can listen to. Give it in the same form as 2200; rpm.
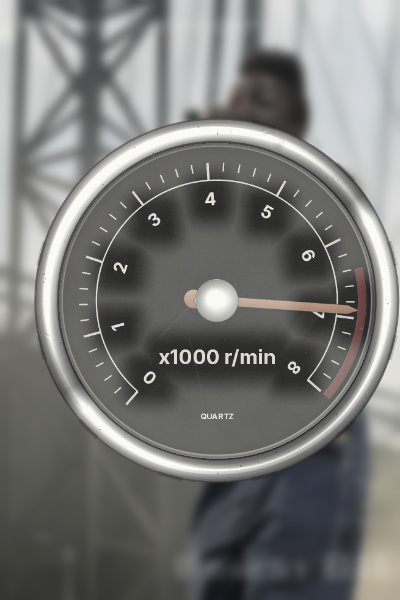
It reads 6900; rpm
